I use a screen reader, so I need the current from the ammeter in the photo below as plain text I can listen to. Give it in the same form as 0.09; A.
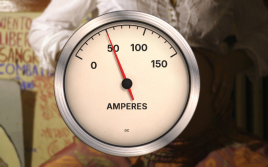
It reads 50; A
